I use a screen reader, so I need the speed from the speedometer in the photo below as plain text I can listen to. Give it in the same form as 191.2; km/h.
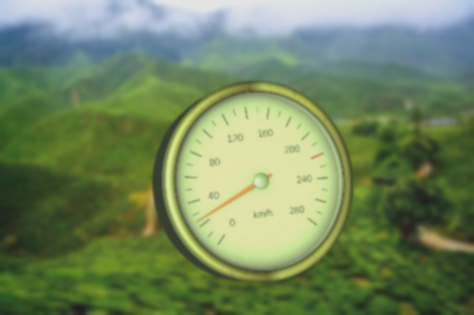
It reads 25; km/h
